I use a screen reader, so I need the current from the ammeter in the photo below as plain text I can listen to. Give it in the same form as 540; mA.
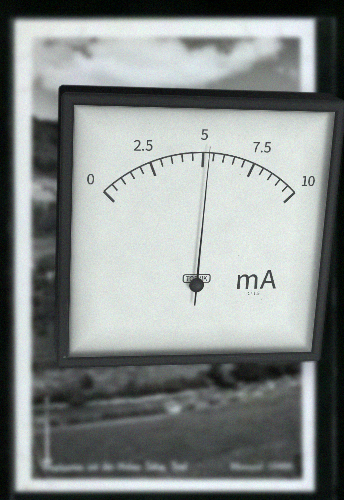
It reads 5.25; mA
